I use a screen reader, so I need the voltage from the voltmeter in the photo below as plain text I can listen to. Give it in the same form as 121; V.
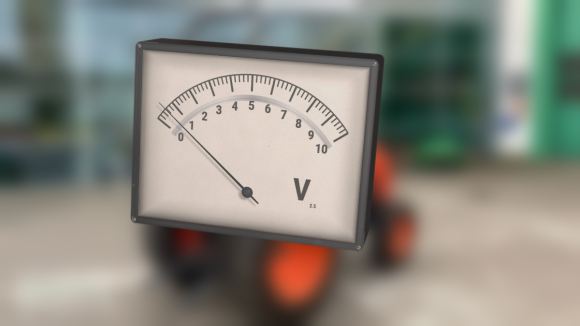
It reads 0.6; V
